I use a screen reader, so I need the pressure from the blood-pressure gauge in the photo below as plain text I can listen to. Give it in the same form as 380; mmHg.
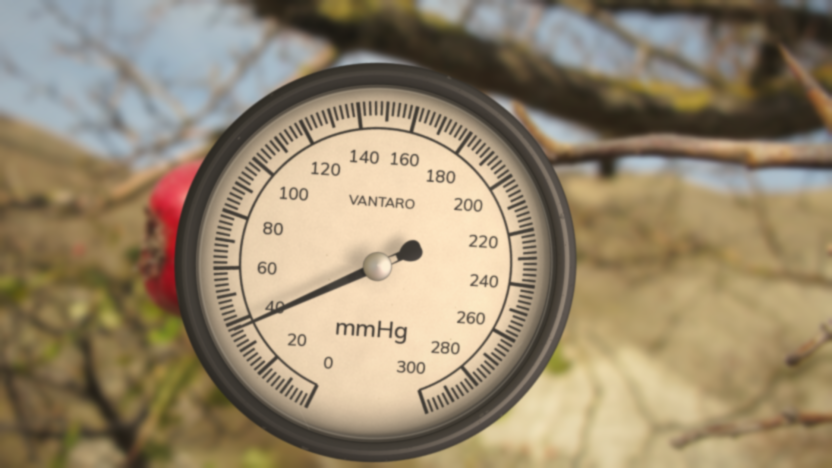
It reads 38; mmHg
